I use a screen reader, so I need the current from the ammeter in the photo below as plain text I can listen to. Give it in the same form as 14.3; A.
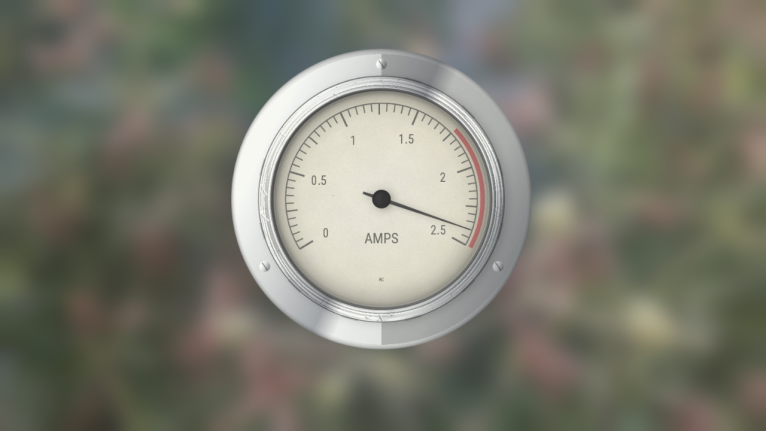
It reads 2.4; A
